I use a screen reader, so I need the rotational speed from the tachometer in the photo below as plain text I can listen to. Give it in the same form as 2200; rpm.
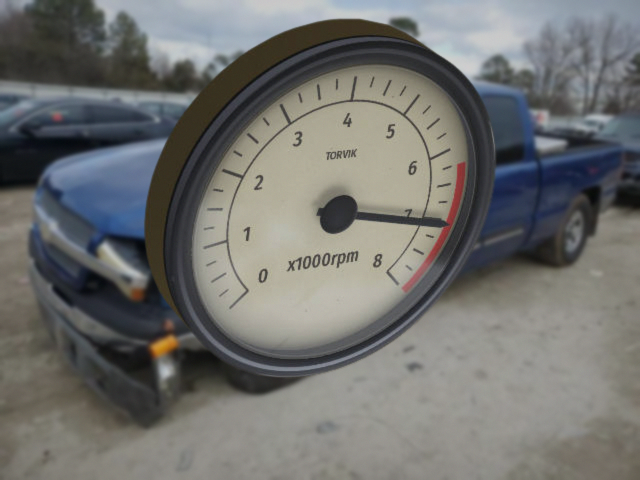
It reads 7000; rpm
